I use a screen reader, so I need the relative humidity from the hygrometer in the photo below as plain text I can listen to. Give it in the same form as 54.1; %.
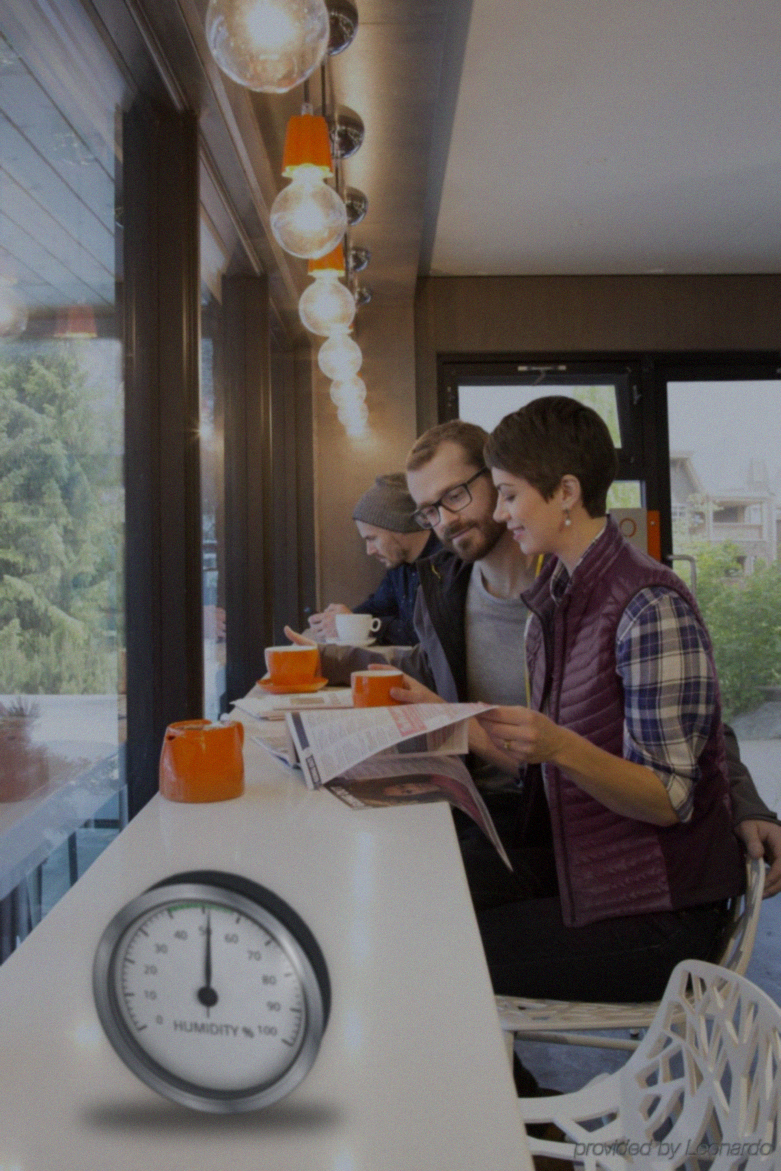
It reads 52; %
